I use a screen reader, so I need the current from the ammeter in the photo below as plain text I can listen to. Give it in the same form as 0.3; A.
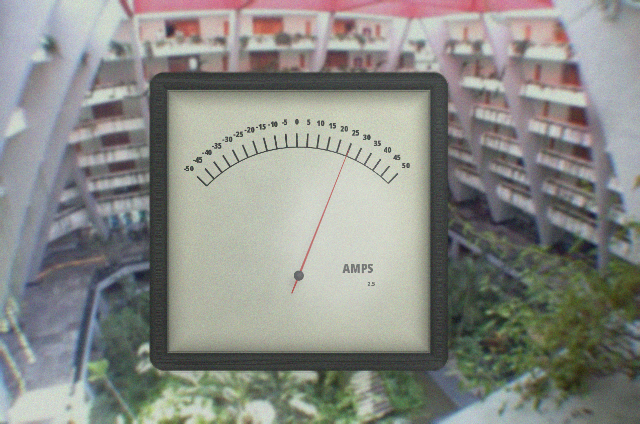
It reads 25; A
